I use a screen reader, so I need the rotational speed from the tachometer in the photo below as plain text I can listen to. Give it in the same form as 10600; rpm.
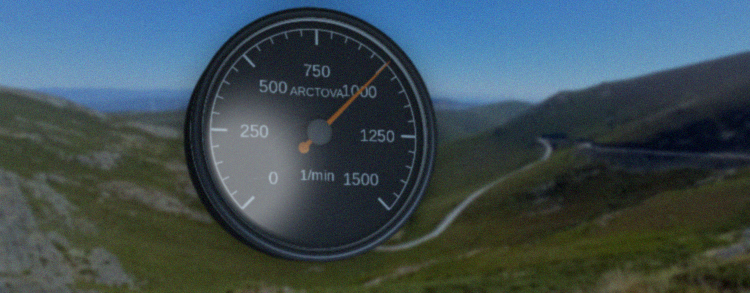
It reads 1000; rpm
